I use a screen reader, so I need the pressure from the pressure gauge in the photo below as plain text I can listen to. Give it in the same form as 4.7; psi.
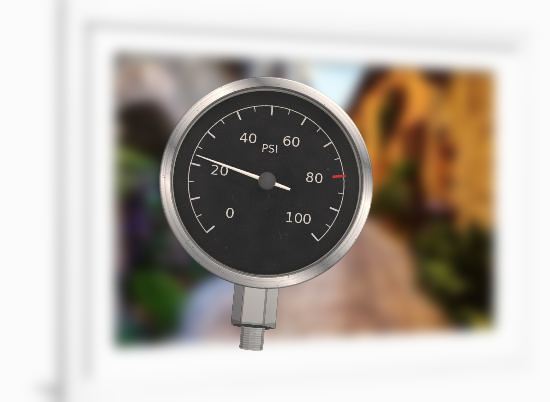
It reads 22.5; psi
